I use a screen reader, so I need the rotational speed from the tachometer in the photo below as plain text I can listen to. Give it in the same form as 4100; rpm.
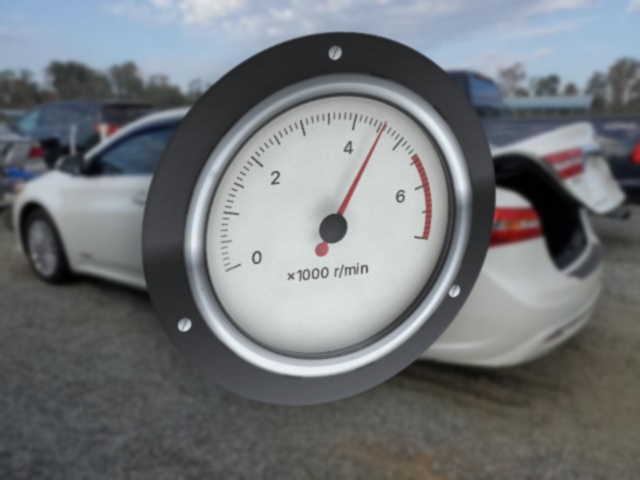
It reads 4500; rpm
